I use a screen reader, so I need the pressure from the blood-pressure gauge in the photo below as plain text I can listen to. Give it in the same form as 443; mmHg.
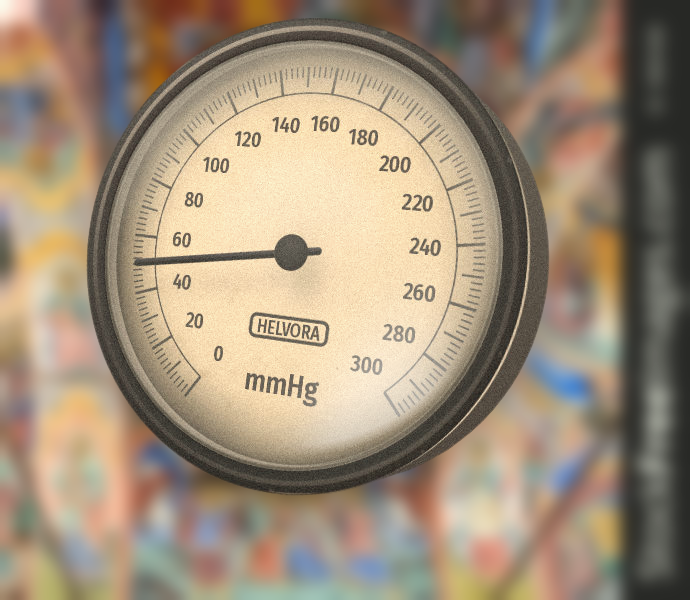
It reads 50; mmHg
